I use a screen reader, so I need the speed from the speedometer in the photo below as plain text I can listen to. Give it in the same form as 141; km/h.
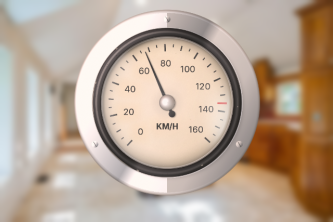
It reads 67.5; km/h
